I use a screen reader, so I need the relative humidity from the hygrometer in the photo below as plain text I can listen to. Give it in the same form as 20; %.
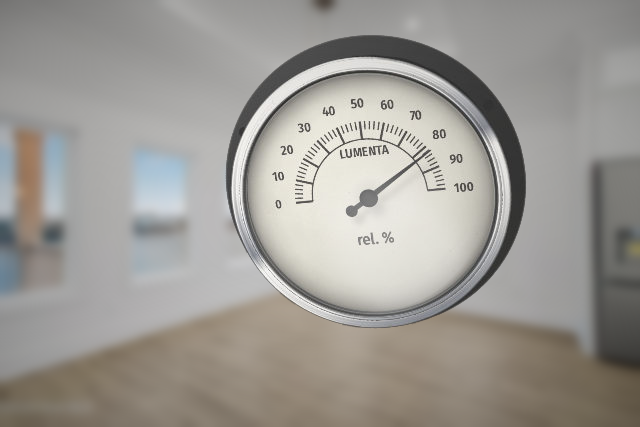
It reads 82; %
